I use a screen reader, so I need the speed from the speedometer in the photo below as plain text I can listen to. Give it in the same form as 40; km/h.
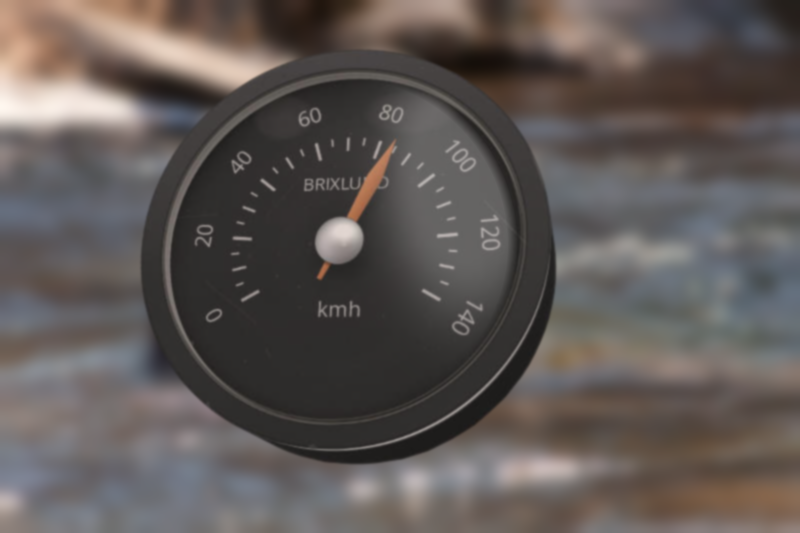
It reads 85; km/h
